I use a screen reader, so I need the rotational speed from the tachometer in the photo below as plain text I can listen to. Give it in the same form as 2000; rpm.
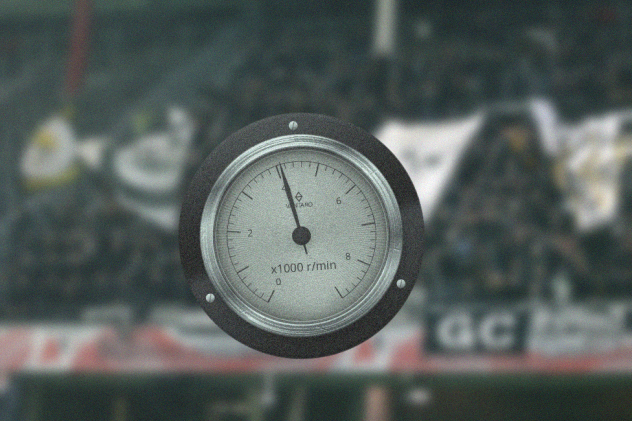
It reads 4100; rpm
